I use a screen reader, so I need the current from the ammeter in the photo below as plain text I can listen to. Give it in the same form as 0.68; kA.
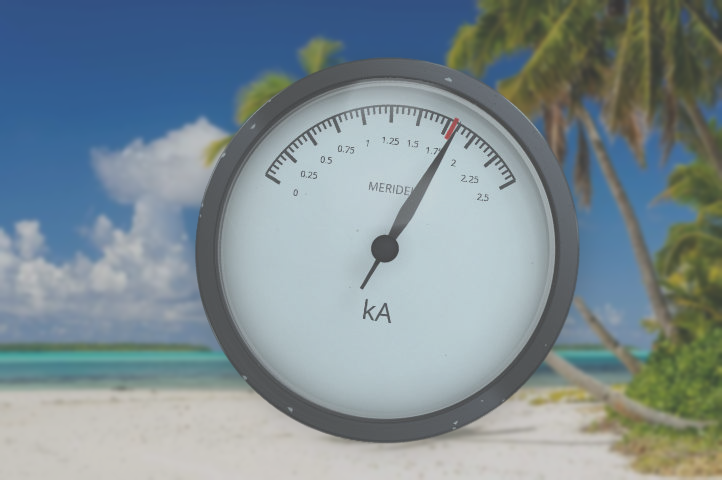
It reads 1.85; kA
